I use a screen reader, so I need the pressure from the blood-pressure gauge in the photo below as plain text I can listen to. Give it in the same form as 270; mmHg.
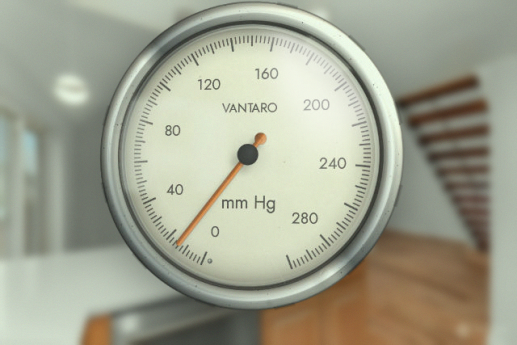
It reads 14; mmHg
